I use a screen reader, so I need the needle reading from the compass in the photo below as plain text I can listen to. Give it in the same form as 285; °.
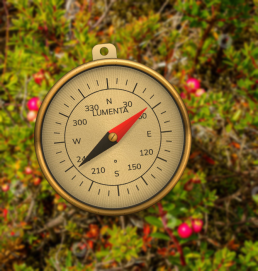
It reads 55; °
